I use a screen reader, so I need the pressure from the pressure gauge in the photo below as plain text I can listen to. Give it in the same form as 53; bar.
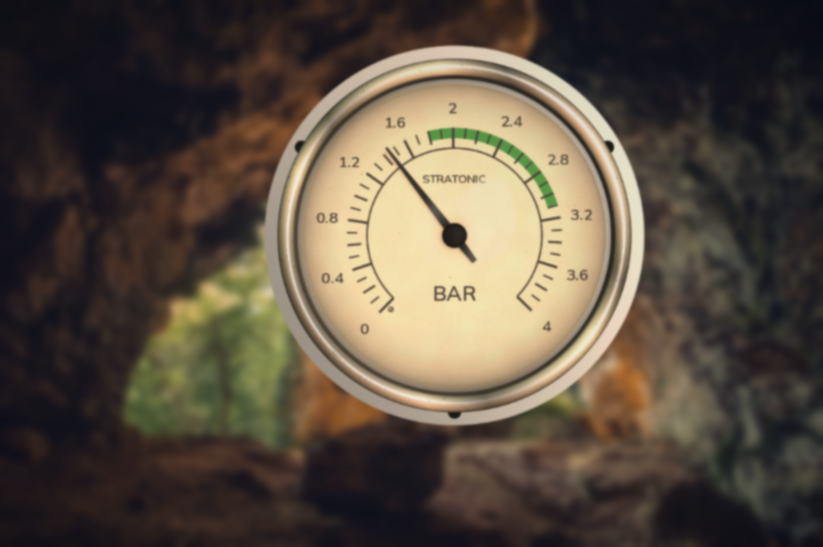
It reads 1.45; bar
